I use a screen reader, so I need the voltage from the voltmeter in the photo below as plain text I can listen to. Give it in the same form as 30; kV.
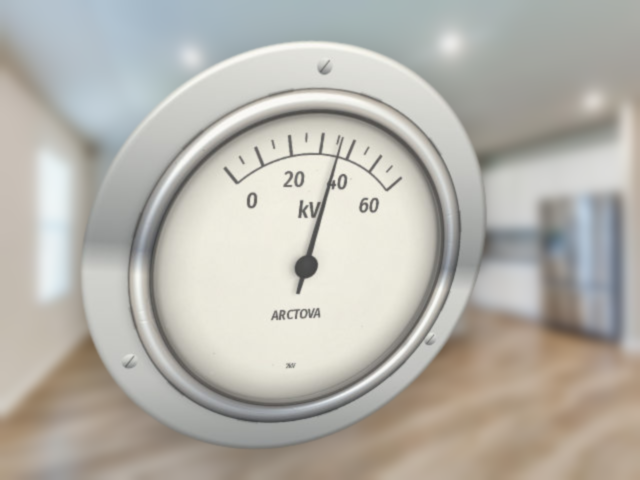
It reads 35; kV
